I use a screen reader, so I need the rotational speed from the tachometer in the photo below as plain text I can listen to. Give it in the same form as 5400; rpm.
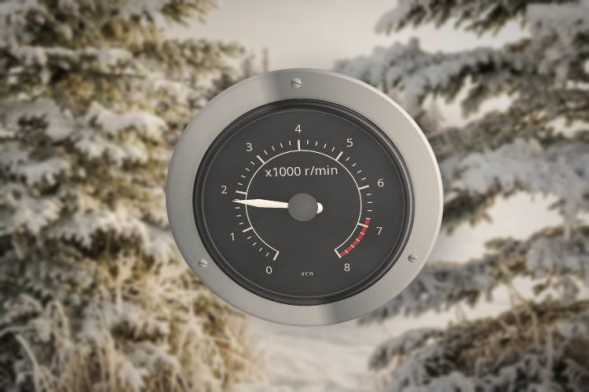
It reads 1800; rpm
